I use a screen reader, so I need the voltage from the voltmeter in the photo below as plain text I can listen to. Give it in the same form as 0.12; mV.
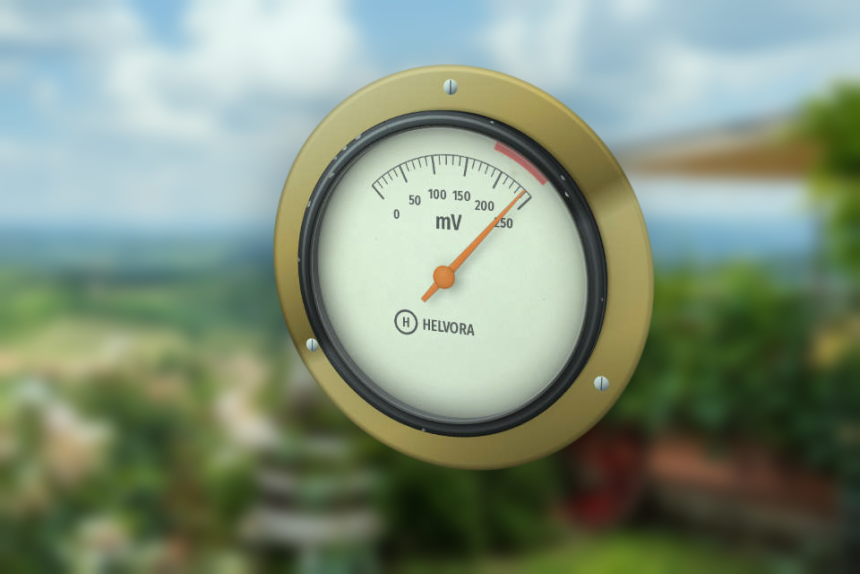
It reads 240; mV
